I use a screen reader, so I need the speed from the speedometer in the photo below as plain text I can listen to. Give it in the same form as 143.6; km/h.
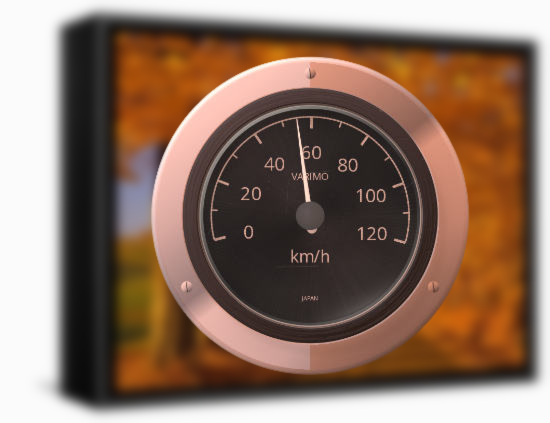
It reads 55; km/h
